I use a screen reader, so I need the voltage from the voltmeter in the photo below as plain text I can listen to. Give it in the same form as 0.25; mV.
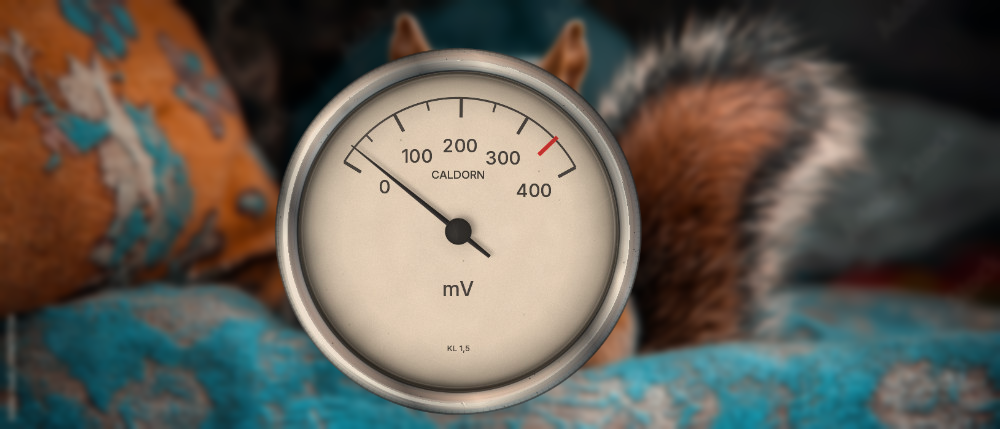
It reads 25; mV
